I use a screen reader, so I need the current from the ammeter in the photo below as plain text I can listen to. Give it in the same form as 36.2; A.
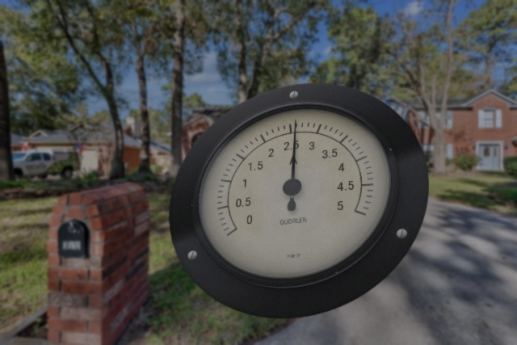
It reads 2.6; A
